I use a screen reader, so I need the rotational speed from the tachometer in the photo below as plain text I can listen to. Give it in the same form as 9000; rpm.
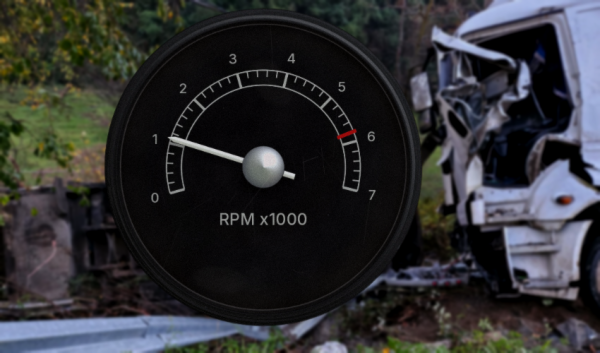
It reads 1100; rpm
